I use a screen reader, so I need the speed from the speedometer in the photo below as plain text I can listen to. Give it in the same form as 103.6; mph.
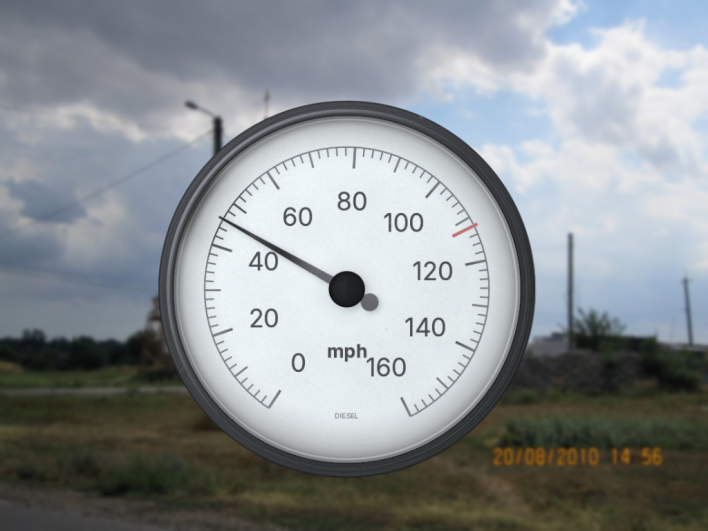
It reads 46; mph
